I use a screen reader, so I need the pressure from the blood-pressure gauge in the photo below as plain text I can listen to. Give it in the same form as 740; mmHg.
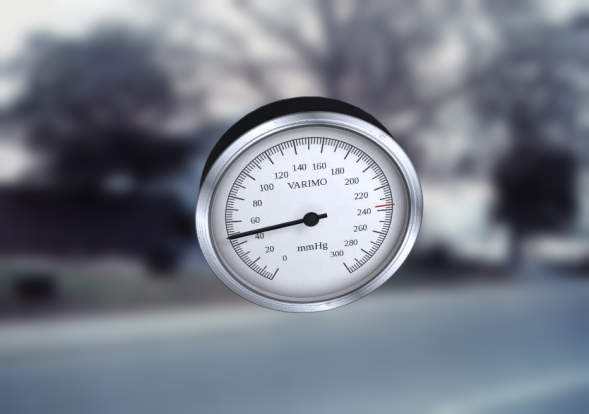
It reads 50; mmHg
